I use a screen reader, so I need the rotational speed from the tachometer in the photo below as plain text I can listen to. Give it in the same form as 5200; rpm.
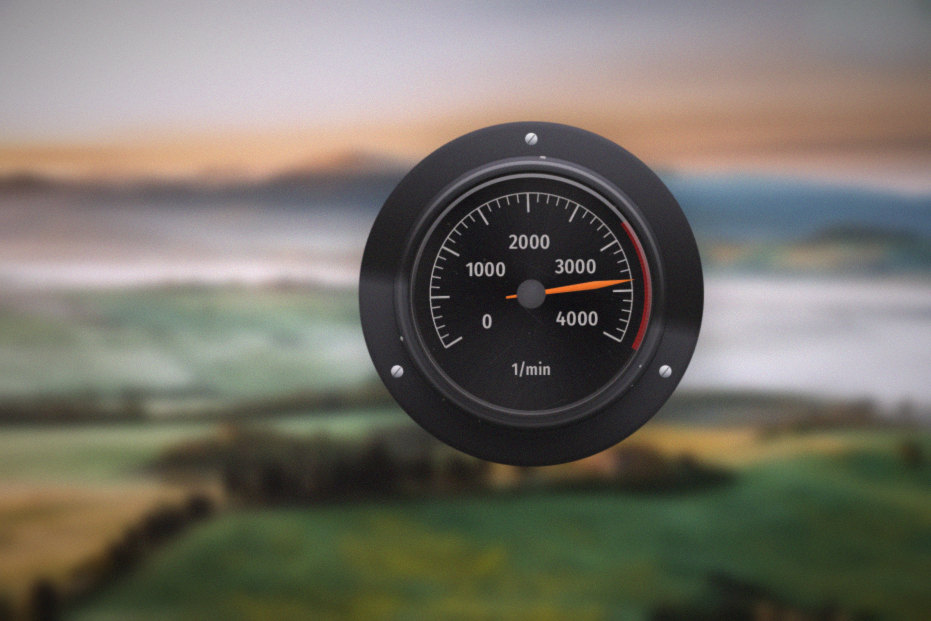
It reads 3400; rpm
